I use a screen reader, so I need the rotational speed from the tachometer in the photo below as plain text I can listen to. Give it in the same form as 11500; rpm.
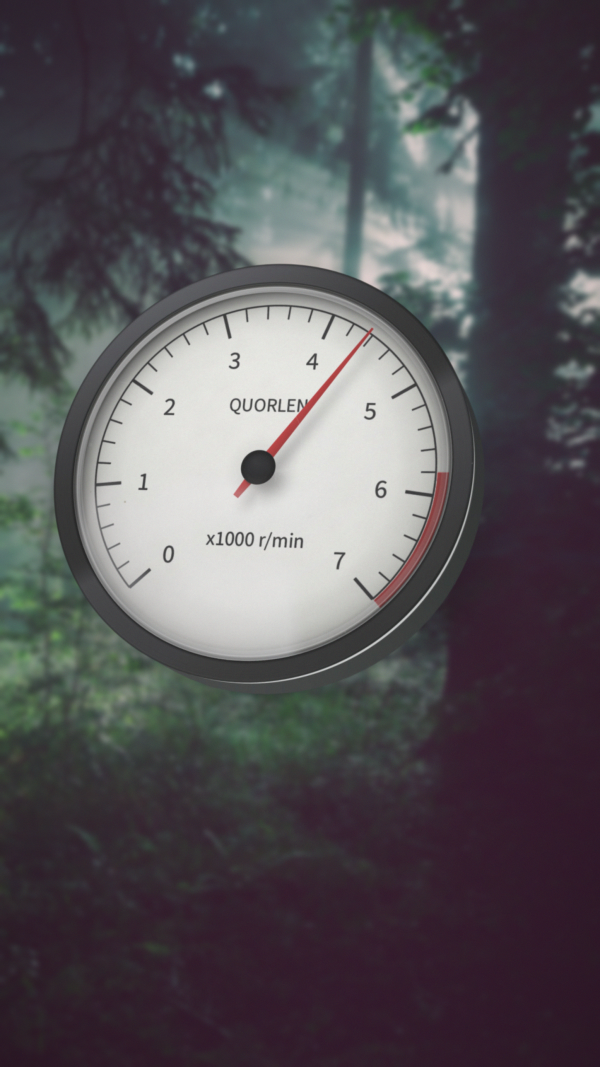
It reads 4400; rpm
